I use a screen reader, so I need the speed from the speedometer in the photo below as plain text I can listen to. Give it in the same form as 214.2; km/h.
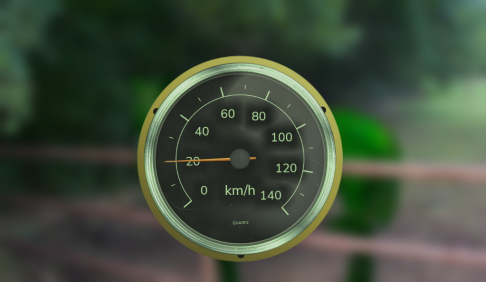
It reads 20; km/h
